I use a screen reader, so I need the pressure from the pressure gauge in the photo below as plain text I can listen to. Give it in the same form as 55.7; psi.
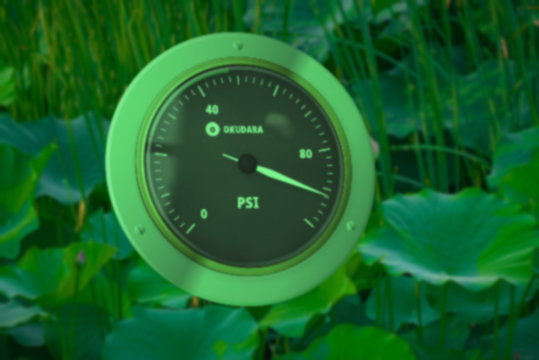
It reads 92; psi
